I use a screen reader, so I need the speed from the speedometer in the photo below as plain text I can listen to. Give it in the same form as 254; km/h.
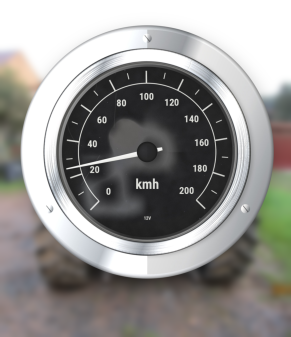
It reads 25; km/h
